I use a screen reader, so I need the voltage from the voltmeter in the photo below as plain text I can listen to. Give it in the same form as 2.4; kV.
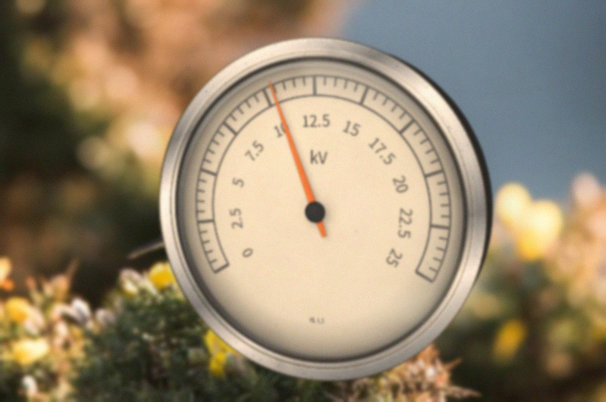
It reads 10.5; kV
